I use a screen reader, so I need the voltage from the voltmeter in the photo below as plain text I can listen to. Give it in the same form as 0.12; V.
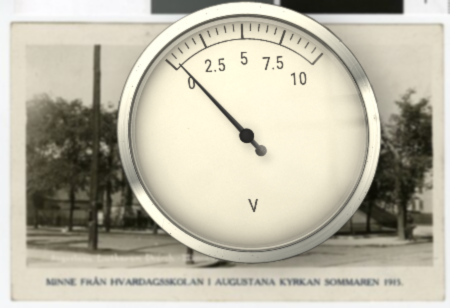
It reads 0.5; V
